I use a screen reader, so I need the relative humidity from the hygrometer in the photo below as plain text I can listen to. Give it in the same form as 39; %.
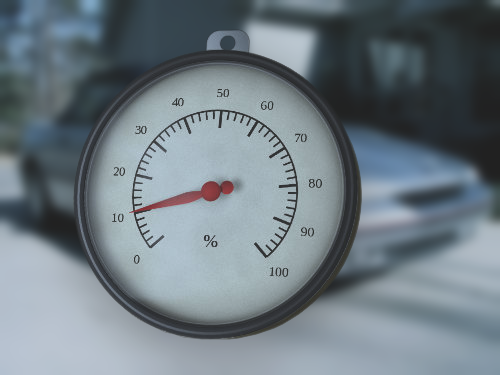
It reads 10; %
